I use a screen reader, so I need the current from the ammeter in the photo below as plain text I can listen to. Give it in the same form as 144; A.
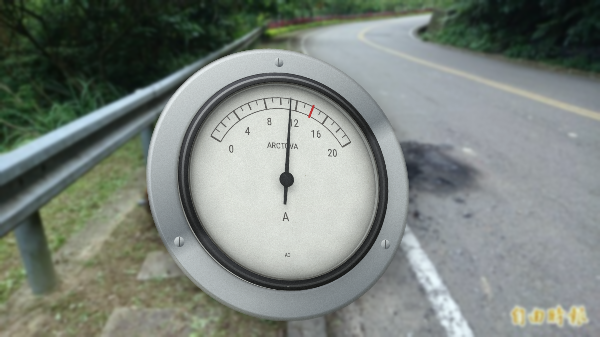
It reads 11; A
